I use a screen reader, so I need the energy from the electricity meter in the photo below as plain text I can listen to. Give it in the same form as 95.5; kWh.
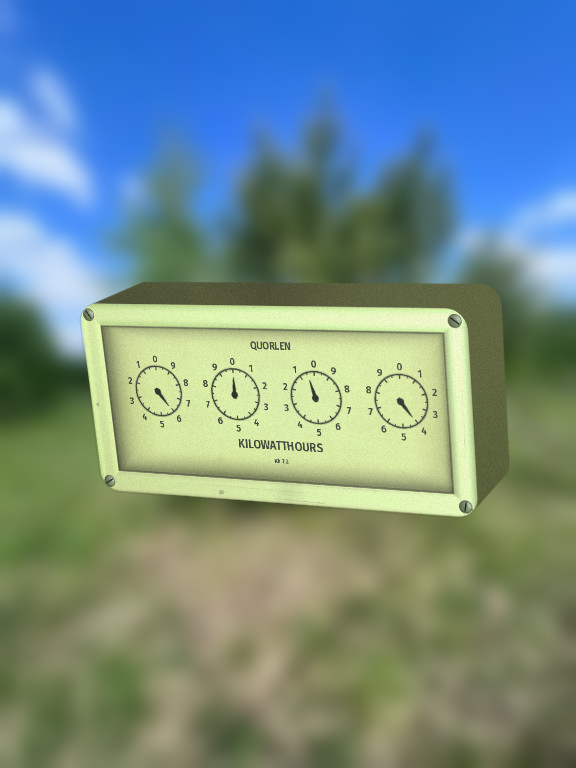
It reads 6004; kWh
